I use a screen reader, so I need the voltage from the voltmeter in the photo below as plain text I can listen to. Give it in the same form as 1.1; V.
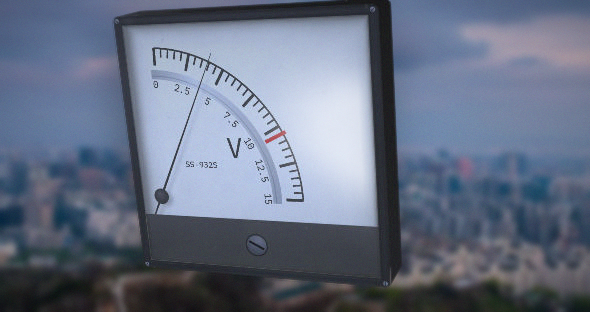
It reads 4; V
